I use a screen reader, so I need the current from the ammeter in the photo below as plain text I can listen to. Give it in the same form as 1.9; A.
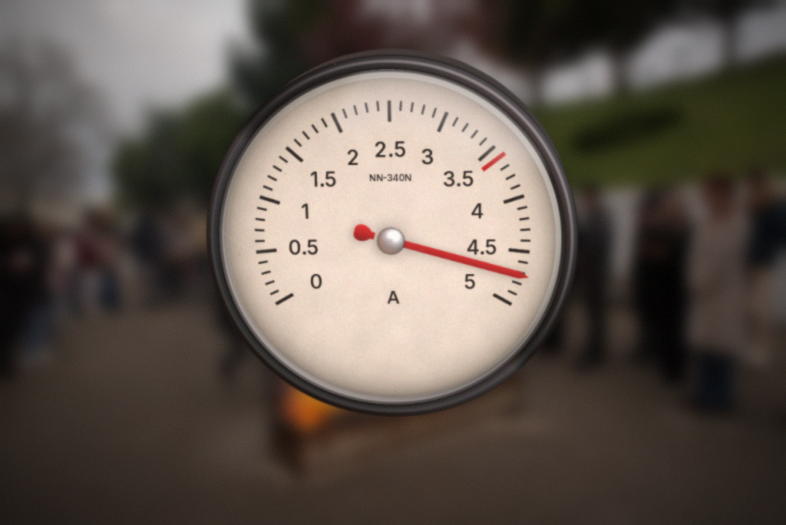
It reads 4.7; A
